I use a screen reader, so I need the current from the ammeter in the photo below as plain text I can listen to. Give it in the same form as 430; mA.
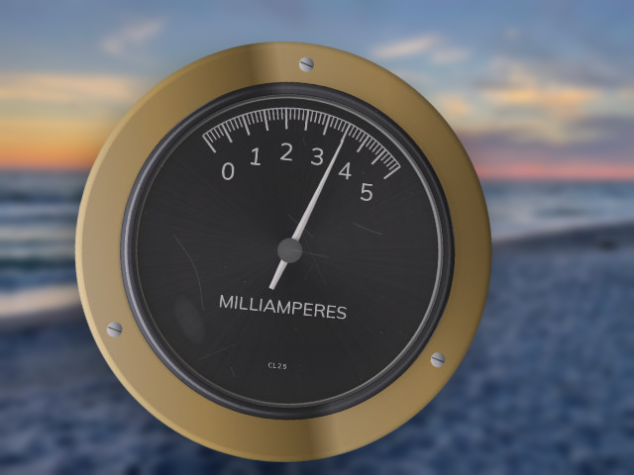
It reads 3.5; mA
